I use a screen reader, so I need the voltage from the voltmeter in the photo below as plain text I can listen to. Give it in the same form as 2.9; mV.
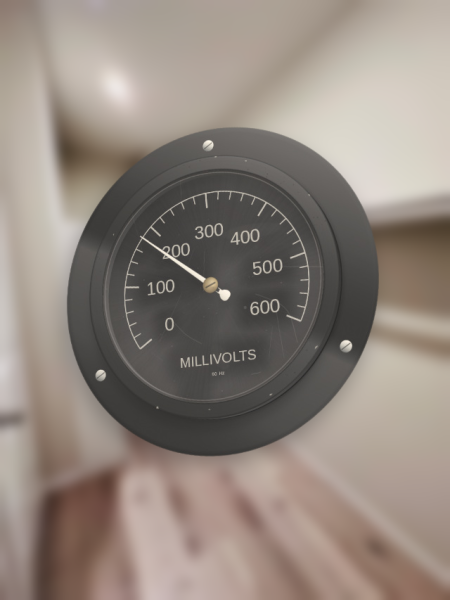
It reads 180; mV
